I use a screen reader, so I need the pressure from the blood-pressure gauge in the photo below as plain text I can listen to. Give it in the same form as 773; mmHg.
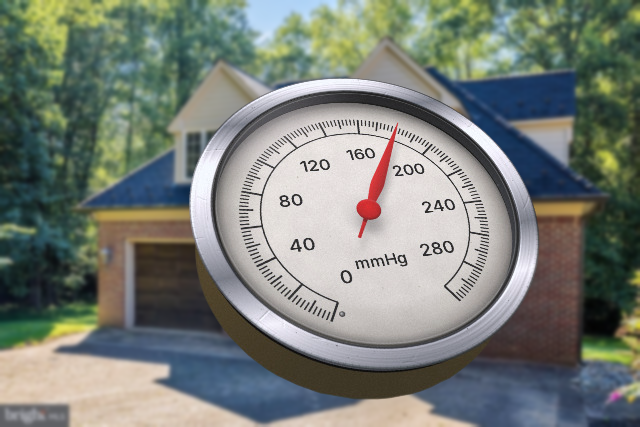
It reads 180; mmHg
